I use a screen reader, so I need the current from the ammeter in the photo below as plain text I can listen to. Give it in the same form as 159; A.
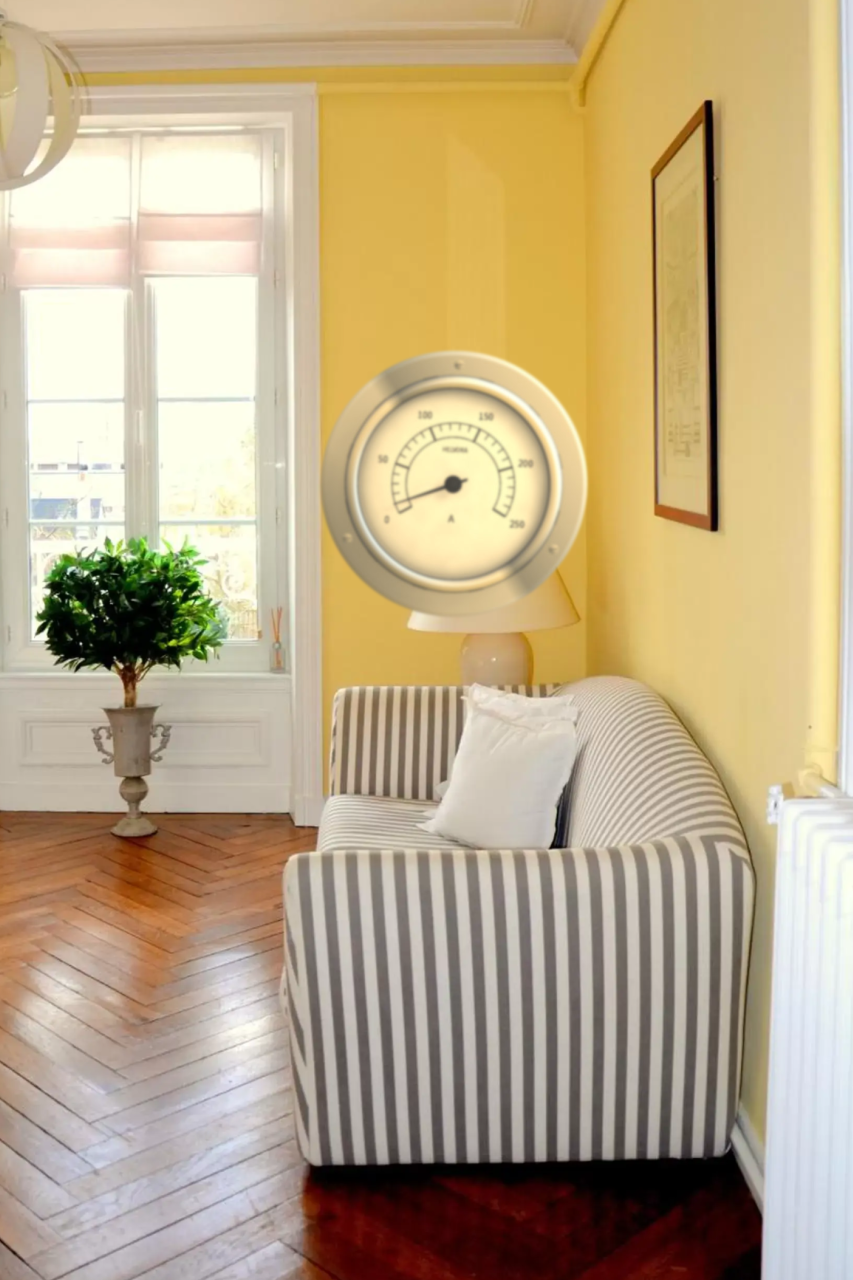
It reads 10; A
